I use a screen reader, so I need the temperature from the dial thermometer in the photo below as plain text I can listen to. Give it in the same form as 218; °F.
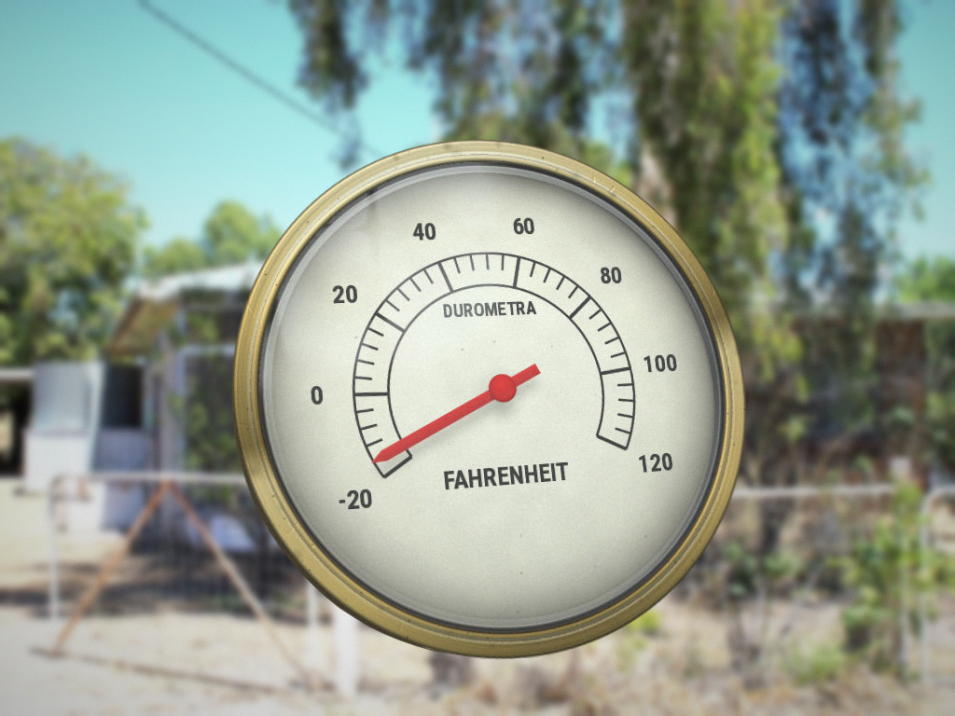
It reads -16; °F
